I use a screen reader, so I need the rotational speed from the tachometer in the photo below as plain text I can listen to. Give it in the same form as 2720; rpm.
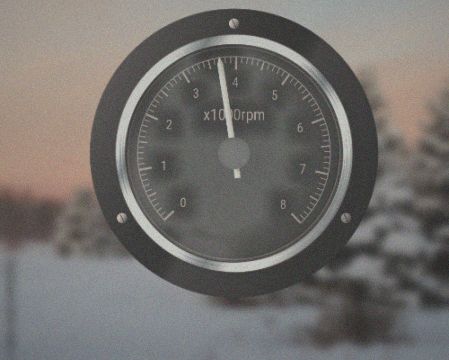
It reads 3700; rpm
